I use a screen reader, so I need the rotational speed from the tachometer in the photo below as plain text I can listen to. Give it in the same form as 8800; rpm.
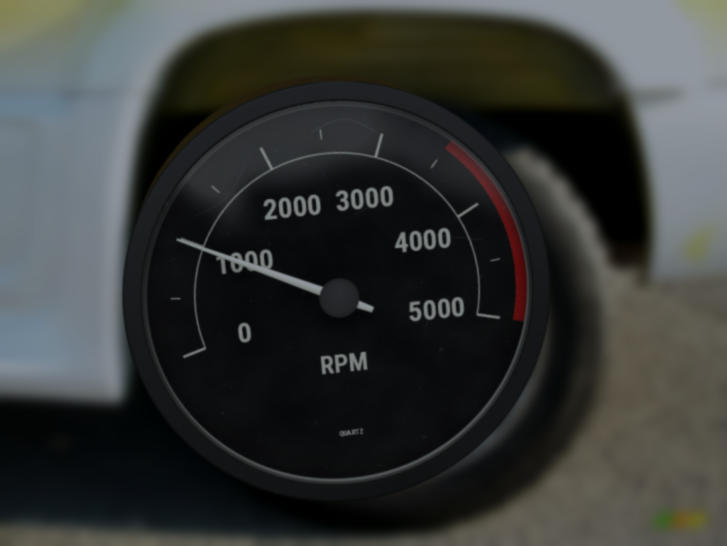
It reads 1000; rpm
